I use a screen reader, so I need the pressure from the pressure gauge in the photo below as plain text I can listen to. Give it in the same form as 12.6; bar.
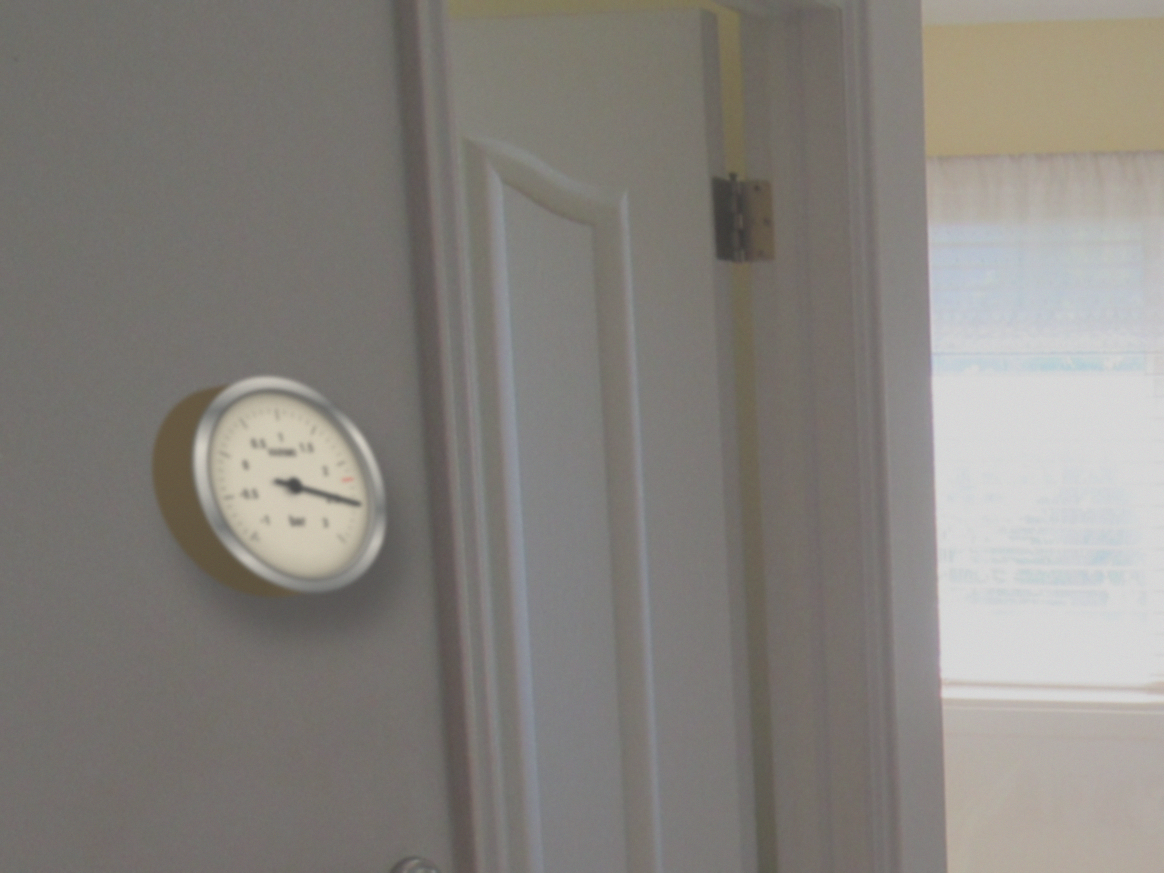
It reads 2.5; bar
